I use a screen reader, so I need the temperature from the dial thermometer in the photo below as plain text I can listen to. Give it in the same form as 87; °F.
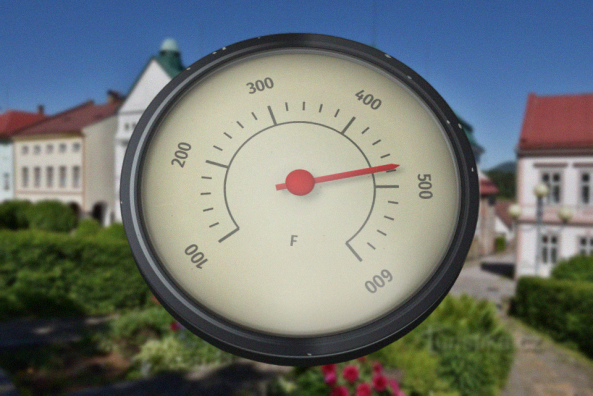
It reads 480; °F
